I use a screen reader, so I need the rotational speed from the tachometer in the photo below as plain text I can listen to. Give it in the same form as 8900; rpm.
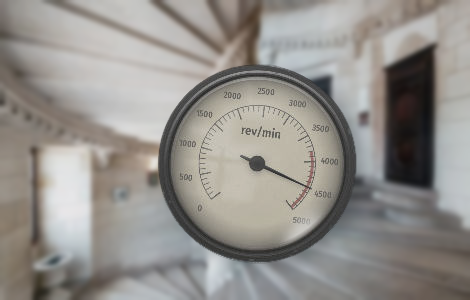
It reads 4500; rpm
